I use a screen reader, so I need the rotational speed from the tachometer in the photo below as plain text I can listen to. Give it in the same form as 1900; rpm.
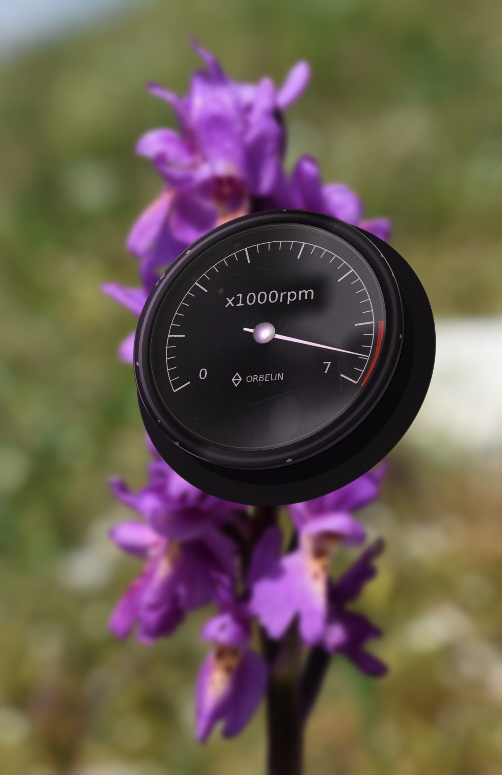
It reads 6600; rpm
